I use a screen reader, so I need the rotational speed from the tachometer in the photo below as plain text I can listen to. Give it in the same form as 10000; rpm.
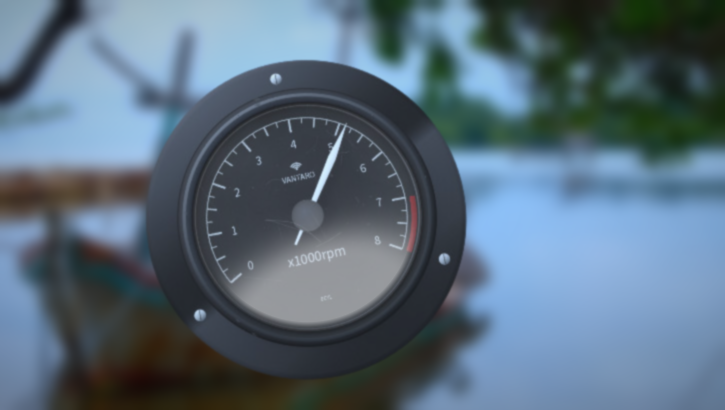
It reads 5125; rpm
